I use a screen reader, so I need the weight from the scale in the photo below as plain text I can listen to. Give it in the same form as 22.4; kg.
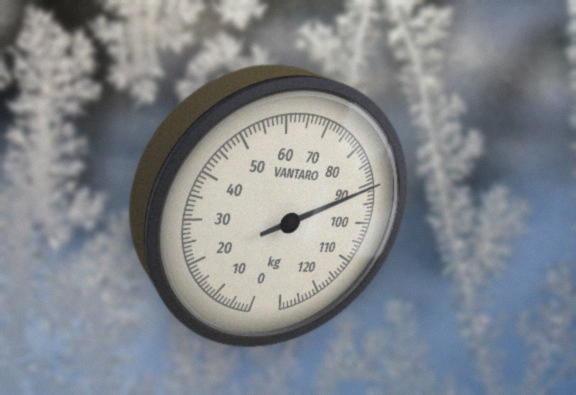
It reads 90; kg
